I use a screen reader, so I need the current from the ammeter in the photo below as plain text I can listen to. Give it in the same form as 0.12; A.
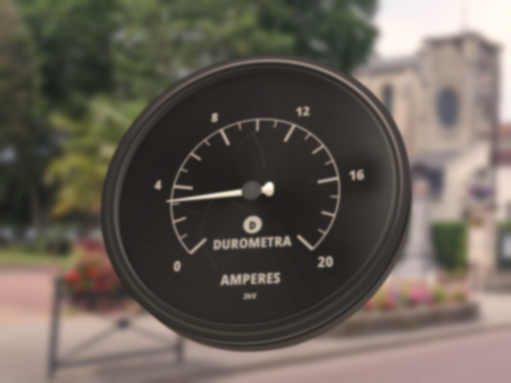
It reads 3; A
